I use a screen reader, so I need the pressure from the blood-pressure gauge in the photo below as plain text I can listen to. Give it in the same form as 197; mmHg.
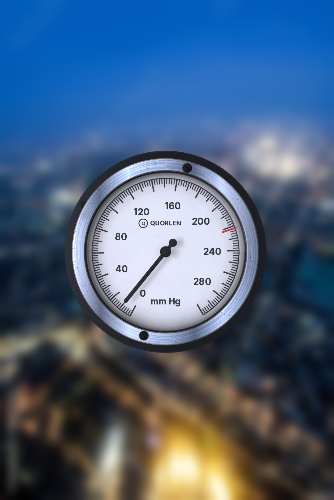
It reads 10; mmHg
